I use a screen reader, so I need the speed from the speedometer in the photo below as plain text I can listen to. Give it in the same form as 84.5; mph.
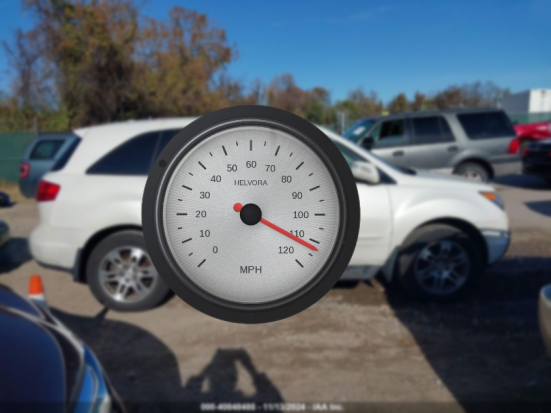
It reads 112.5; mph
